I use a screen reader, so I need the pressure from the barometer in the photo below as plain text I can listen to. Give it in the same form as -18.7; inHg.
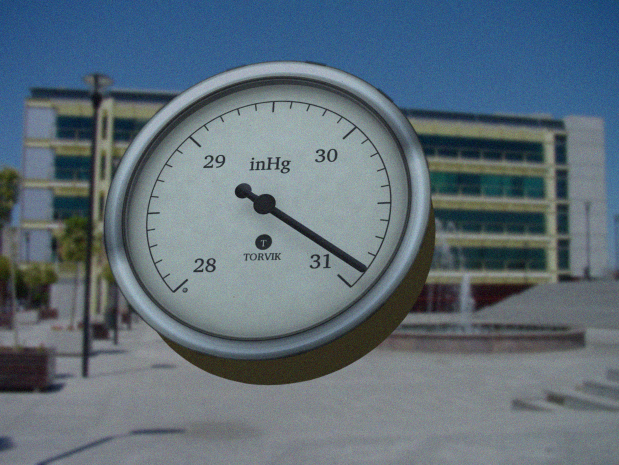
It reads 30.9; inHg
